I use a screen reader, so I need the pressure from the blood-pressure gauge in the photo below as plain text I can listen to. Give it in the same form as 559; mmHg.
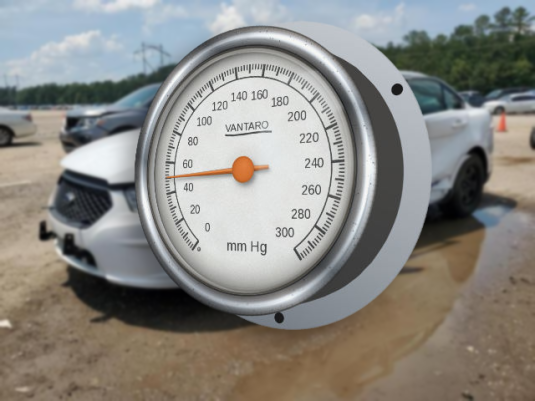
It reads 50; mmHg
